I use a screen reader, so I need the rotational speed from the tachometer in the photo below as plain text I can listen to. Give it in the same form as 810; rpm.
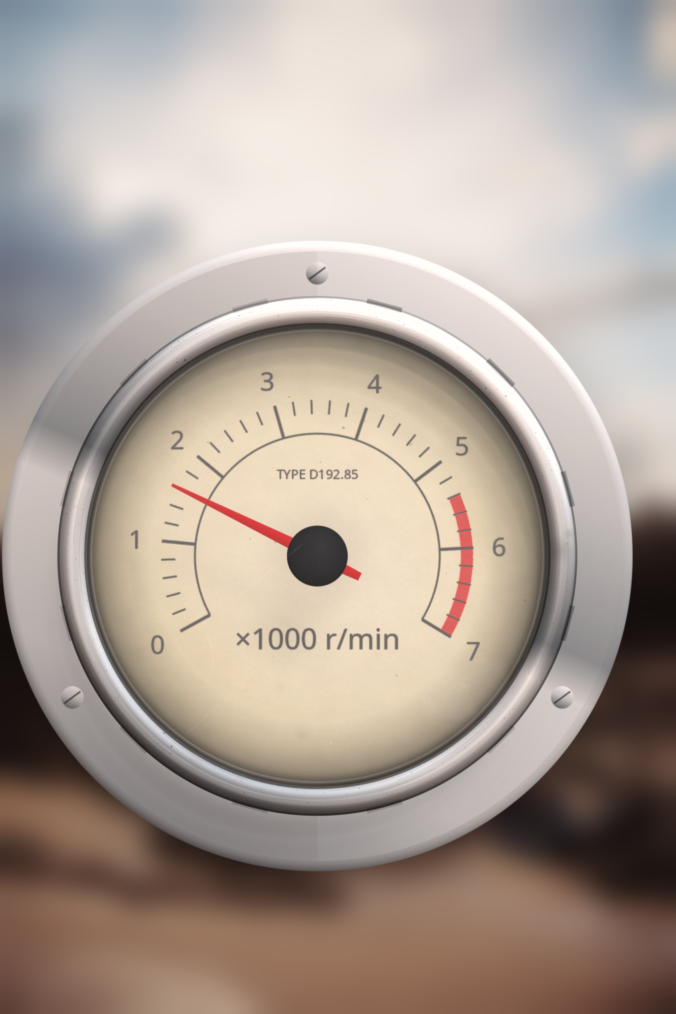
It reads 1600; rpm
